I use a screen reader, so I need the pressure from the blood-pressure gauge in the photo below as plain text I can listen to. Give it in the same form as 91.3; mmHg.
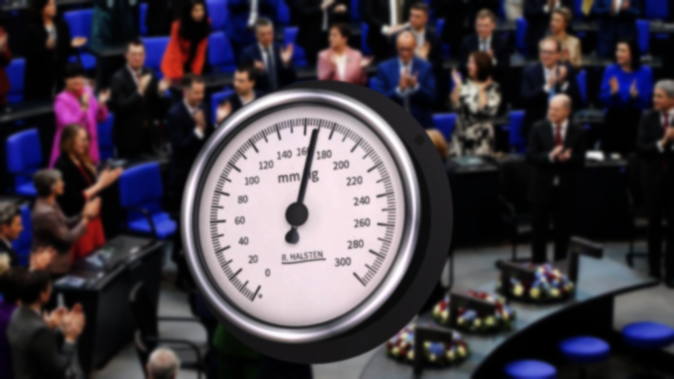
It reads 170; mmHg
